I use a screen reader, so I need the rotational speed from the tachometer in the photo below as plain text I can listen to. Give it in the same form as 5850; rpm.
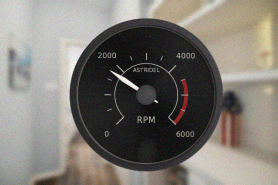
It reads 1750; rpm
